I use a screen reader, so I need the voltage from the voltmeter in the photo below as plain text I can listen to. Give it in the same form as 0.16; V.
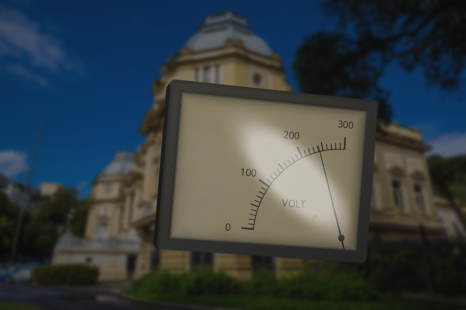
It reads 240; V
